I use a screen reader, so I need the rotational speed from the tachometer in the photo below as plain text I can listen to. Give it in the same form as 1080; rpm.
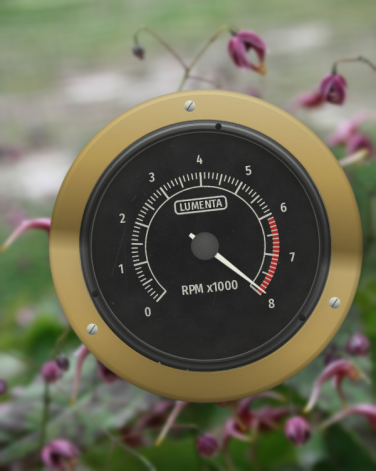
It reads 7900; rpm
